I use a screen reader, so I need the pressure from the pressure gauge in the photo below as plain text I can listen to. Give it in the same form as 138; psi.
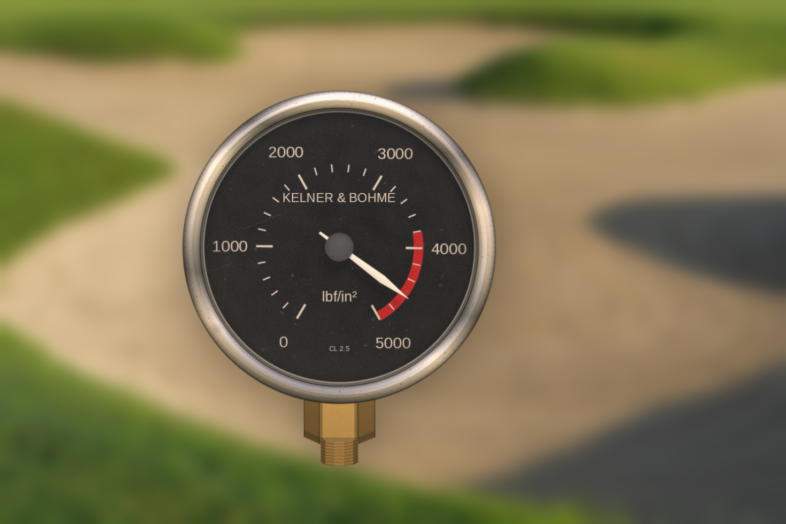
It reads 4600; psi
